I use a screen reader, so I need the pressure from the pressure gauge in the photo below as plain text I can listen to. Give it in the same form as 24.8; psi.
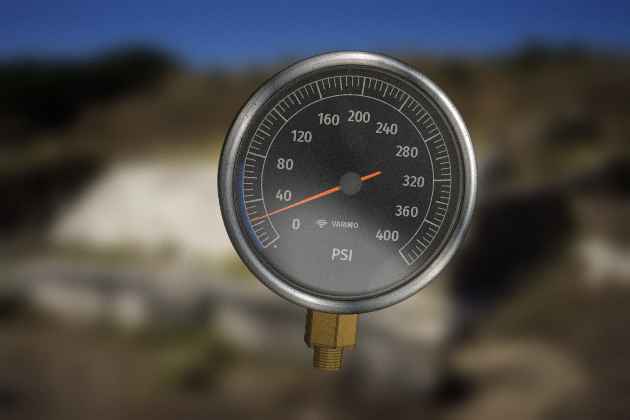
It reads 25; psi
